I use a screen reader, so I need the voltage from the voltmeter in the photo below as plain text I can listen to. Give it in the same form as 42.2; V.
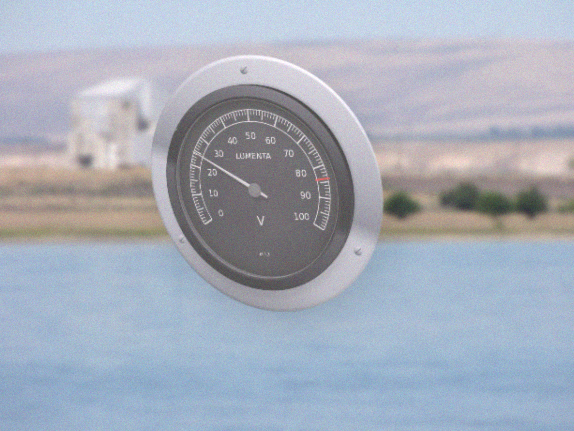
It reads 25; V
